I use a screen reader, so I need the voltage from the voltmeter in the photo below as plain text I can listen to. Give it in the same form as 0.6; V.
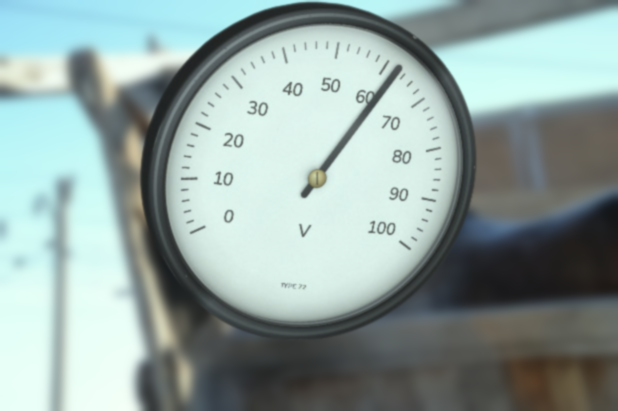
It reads 62; V
